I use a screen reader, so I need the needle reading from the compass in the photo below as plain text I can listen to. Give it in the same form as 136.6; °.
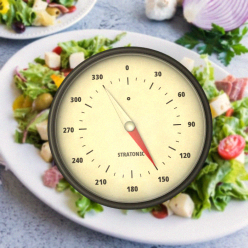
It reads 150; °
